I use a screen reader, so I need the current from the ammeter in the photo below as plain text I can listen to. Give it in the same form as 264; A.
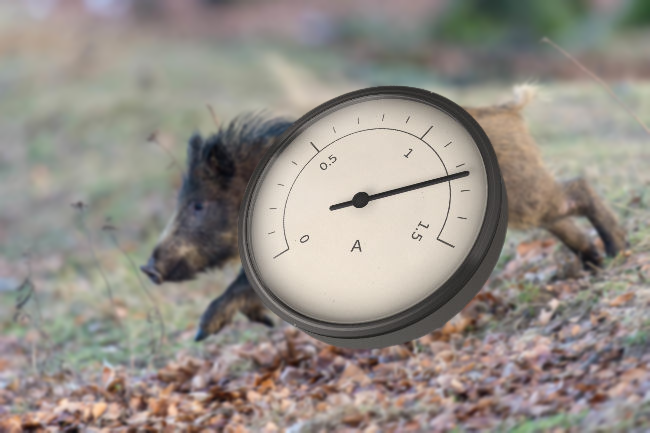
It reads 1.25; A
